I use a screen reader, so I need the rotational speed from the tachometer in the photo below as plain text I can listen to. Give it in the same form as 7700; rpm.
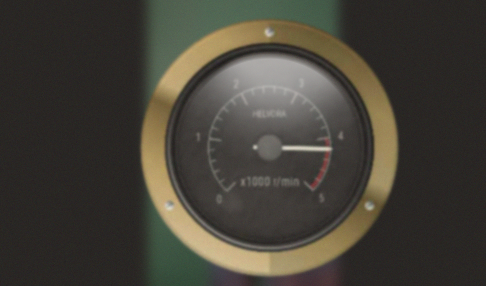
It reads 4200; rpm
